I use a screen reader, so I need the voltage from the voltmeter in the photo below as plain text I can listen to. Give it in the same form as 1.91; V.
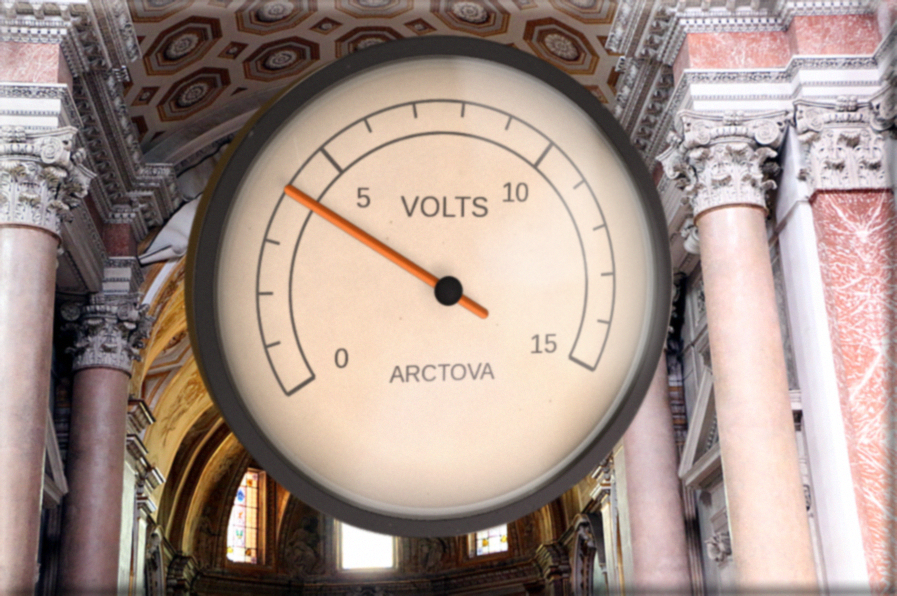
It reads 4; V
